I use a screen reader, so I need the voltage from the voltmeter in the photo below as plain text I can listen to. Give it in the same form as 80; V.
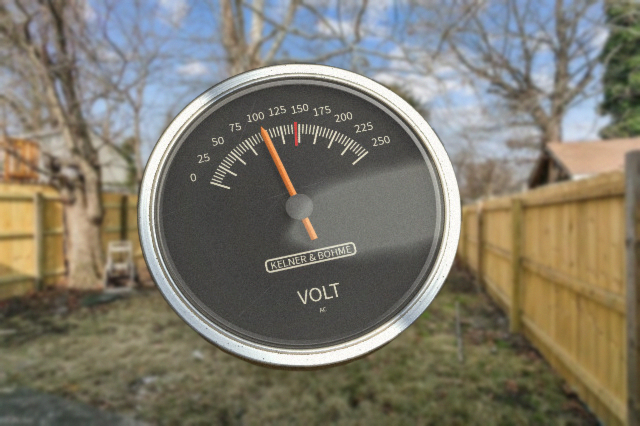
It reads 100; V
